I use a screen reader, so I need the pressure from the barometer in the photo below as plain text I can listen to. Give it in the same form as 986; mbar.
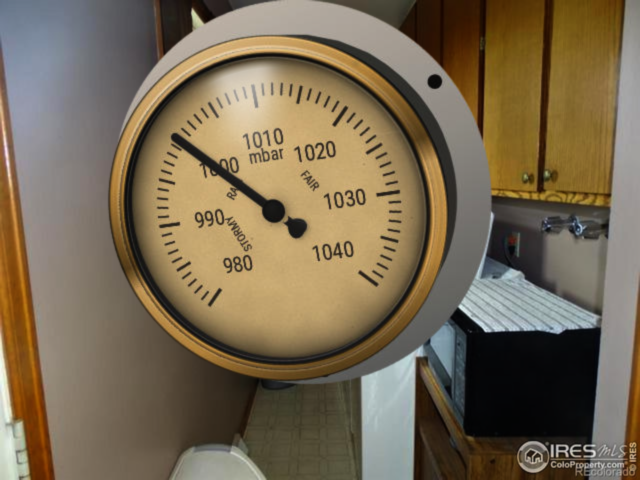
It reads 1000; mbar
